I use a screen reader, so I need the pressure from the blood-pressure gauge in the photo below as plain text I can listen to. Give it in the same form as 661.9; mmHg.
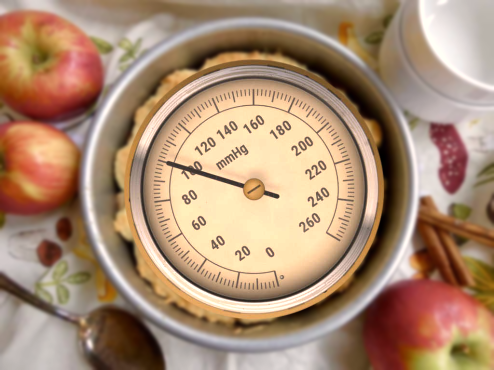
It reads 100; mmHg
